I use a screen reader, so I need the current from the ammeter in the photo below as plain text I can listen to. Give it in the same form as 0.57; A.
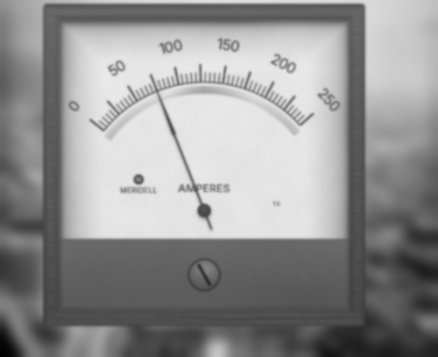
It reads 75; A
